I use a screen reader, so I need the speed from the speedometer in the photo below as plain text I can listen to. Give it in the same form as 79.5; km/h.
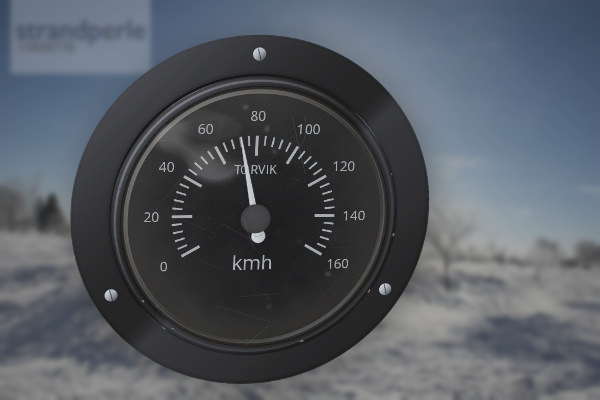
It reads 72; km/h
